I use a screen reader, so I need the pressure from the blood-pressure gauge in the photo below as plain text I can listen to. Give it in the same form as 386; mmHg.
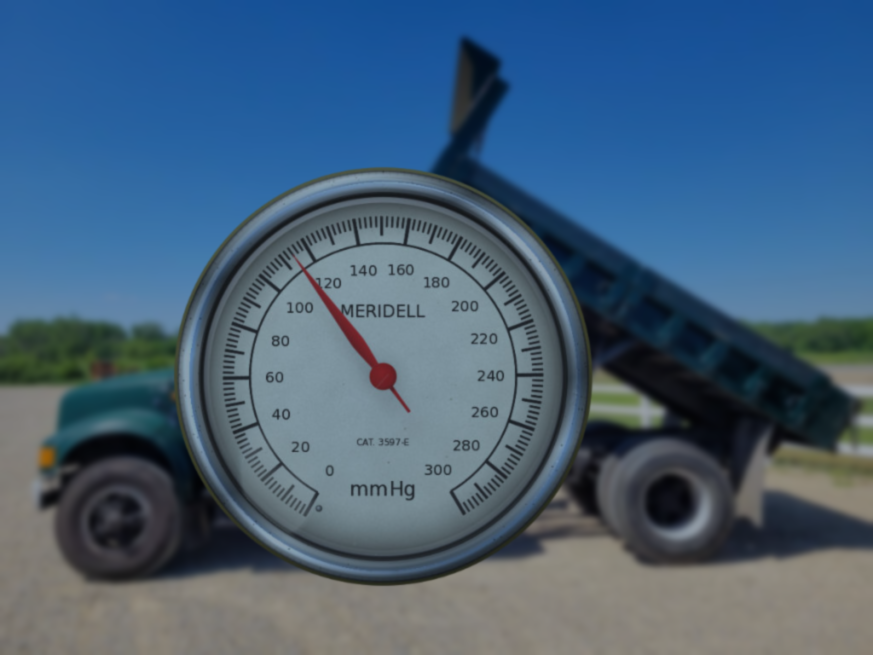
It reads 114; mmHg
